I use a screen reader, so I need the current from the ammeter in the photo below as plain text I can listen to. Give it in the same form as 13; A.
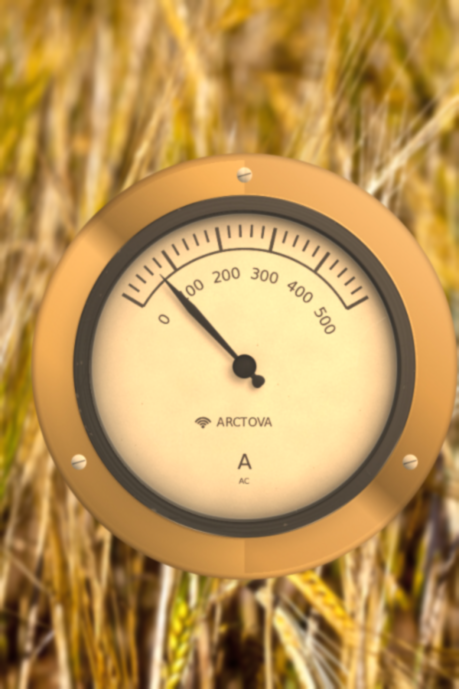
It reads 70; A
